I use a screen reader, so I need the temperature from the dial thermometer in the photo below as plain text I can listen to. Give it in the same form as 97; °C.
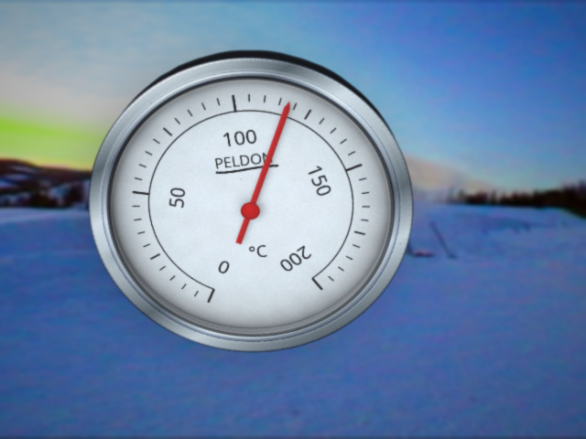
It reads 117.5; °C
